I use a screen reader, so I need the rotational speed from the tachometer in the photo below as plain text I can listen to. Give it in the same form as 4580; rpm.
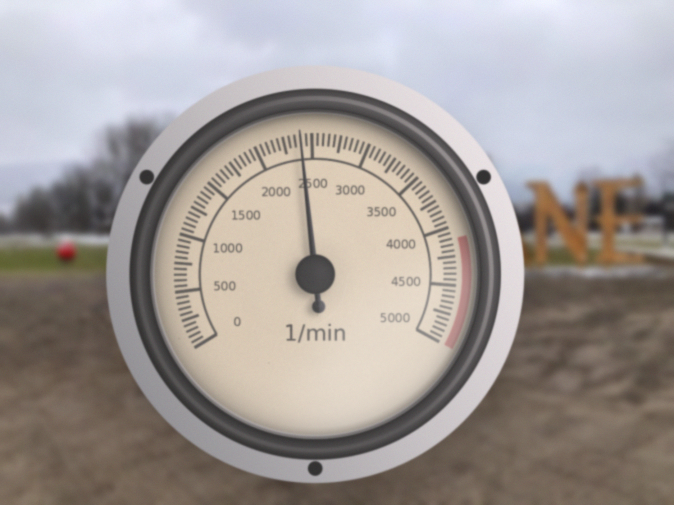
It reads 2400; rpm
